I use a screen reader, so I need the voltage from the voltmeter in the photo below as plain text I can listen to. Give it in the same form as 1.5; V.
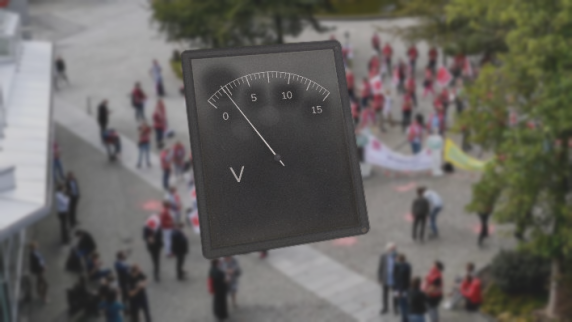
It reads 2; V
